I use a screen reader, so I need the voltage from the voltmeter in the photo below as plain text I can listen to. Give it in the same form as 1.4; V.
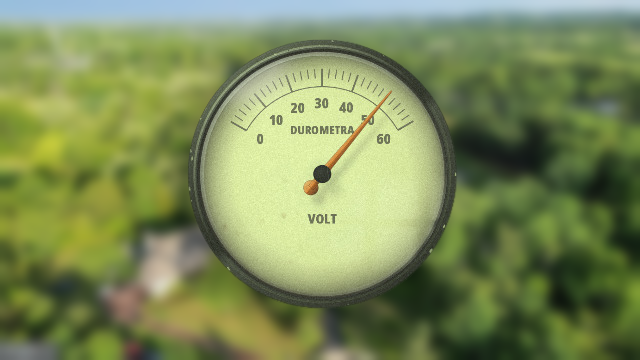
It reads 50; V
